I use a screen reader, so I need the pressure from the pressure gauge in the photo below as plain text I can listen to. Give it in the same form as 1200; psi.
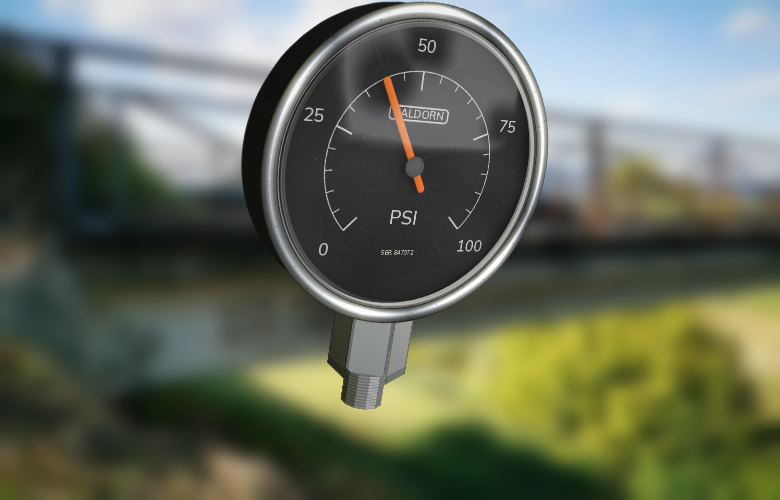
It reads 40; psi
